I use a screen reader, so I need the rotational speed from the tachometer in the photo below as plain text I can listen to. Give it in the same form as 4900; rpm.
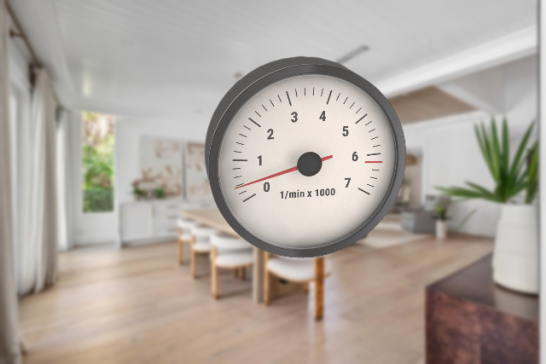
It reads 400; rpm
